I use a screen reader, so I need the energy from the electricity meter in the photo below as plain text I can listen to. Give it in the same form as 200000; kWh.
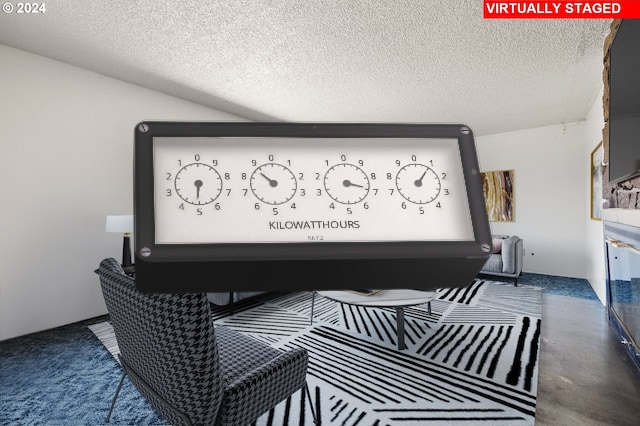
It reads 4871; kWh
